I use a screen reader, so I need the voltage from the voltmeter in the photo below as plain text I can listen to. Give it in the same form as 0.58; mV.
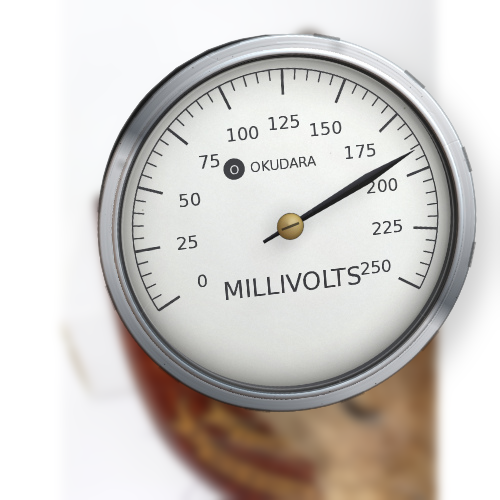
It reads 190; mV
